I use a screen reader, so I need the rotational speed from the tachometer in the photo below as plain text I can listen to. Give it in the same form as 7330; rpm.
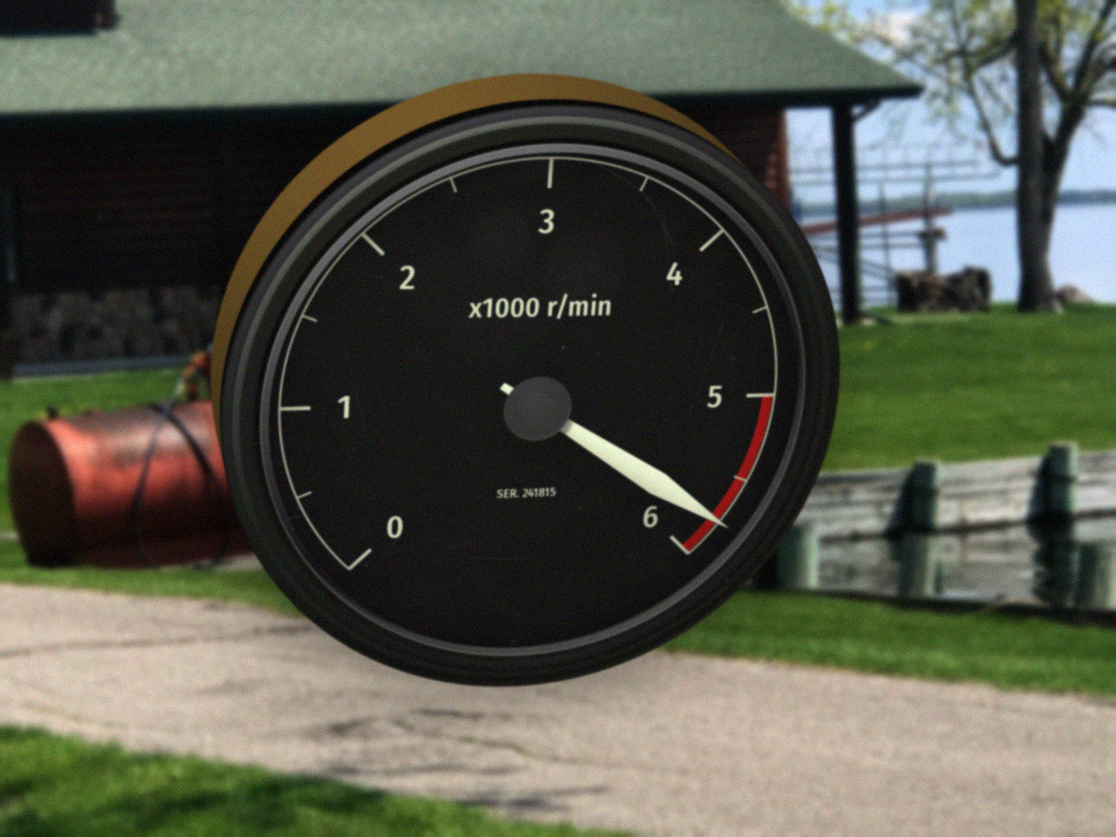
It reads 5750; rpm
